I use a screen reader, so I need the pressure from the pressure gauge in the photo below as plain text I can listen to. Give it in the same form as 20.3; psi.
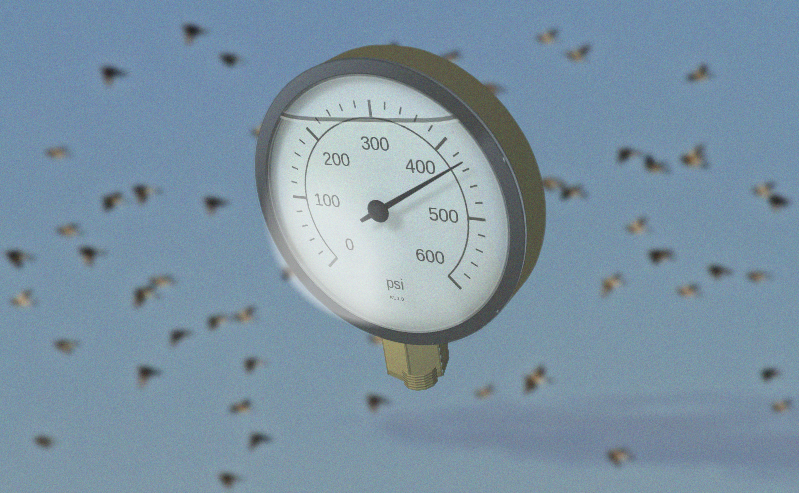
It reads 430; psi
